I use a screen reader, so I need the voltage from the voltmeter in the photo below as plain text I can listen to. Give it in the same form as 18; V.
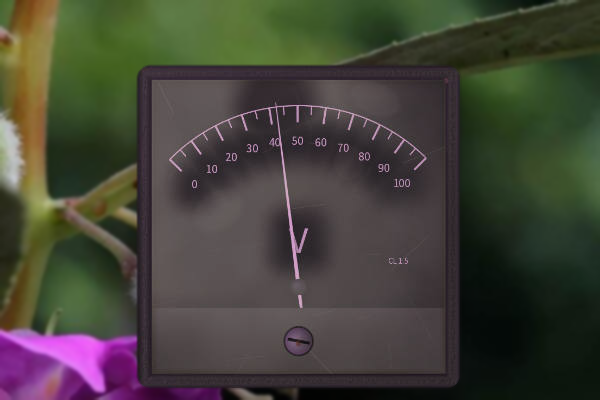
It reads 42.5; V
